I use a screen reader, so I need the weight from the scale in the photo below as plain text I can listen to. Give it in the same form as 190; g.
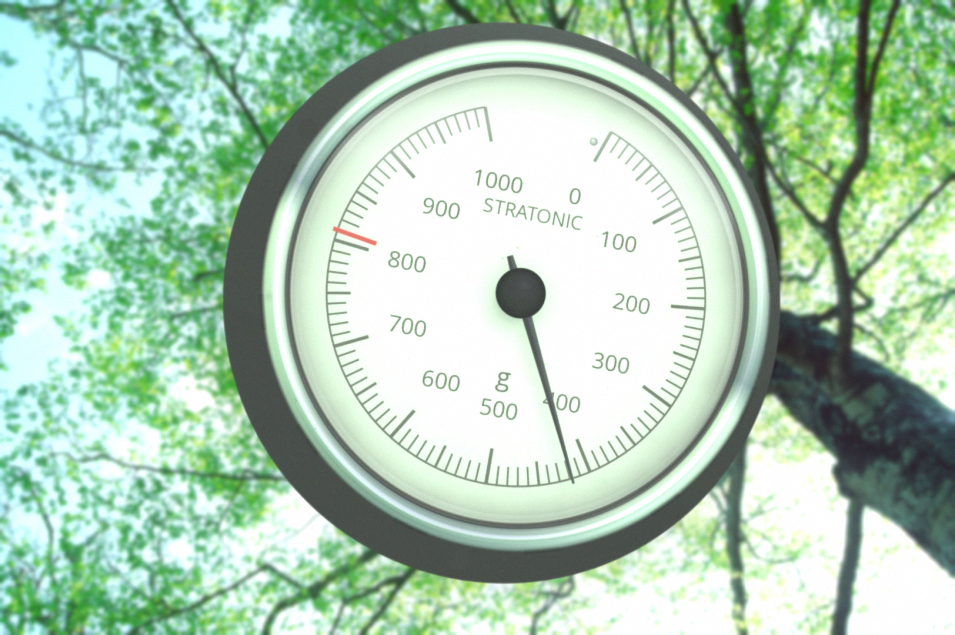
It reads 420; g
